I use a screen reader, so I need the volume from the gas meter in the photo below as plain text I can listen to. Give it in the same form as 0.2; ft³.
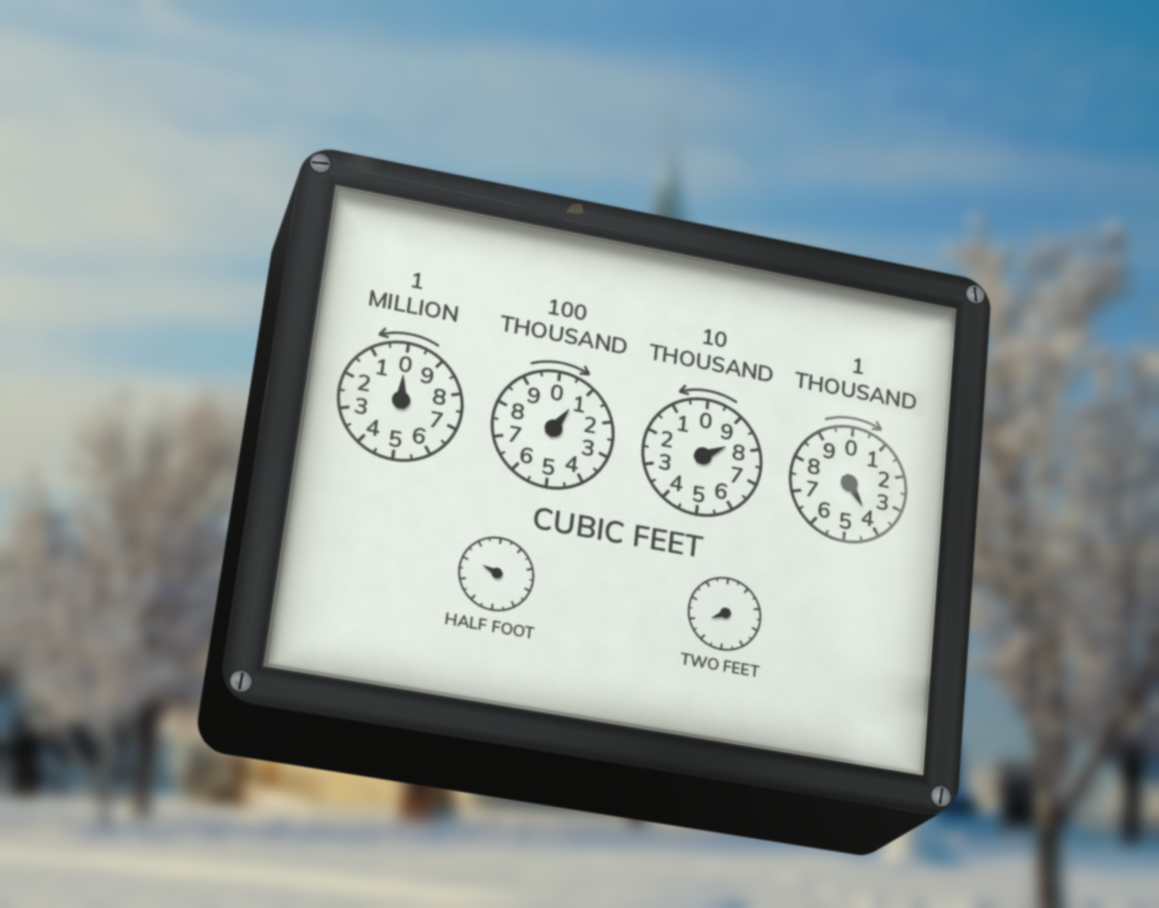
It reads 8400; ft³
